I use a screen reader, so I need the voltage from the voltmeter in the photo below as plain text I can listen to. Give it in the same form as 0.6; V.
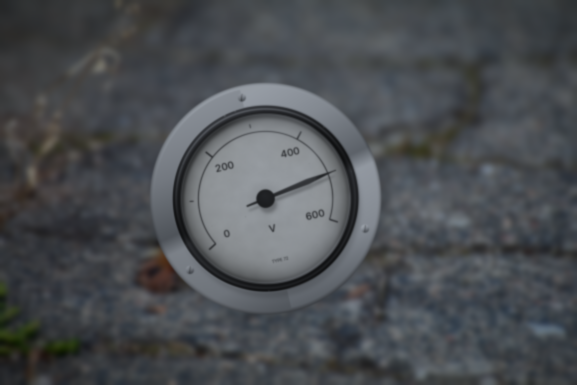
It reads 500; V
